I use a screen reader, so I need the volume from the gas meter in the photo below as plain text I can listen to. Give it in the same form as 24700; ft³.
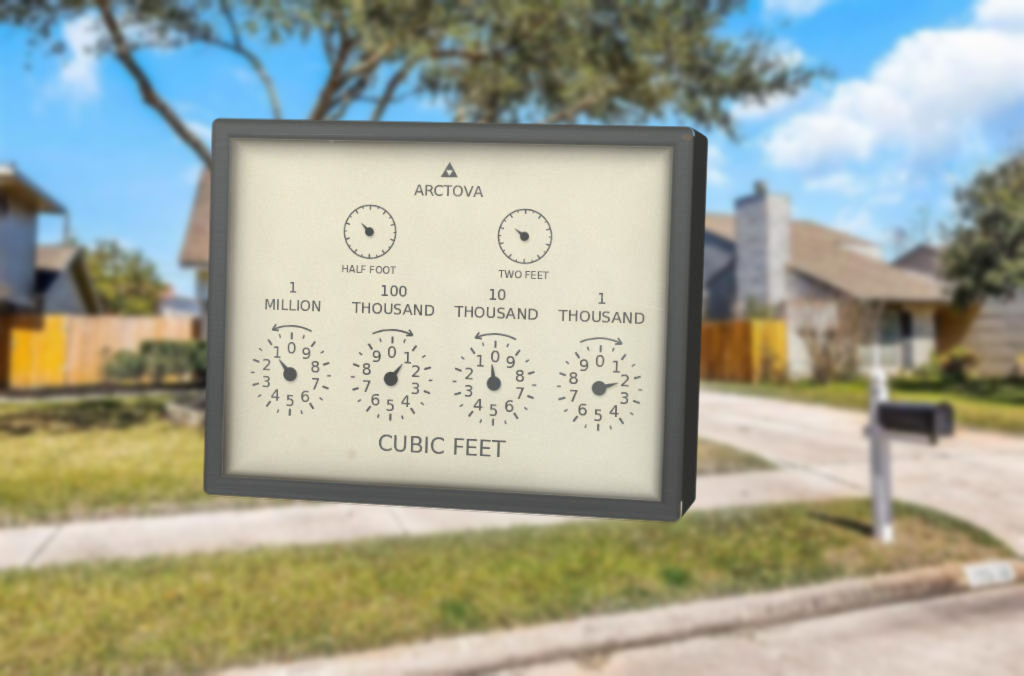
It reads 110200; ft³
